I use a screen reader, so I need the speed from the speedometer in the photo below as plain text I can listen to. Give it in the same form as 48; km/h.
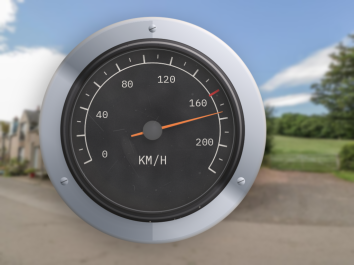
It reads 175; km/h
